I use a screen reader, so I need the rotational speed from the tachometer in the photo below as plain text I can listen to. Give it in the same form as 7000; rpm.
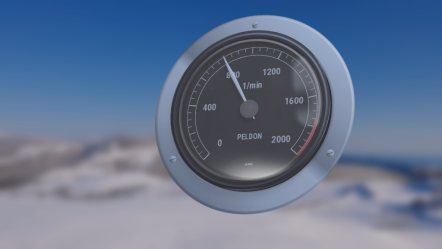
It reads 800; rpm
